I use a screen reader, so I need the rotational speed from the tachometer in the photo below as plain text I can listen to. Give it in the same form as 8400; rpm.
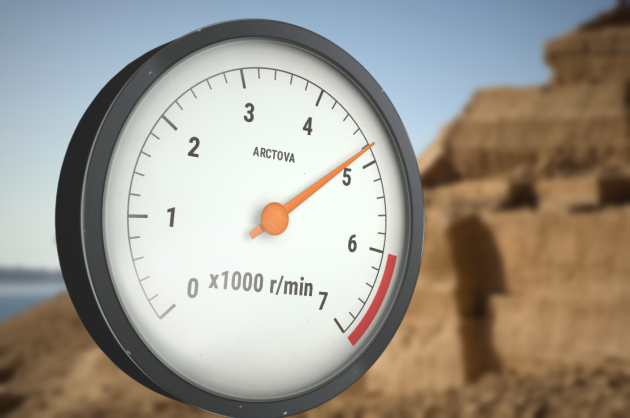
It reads 4800; rpm
